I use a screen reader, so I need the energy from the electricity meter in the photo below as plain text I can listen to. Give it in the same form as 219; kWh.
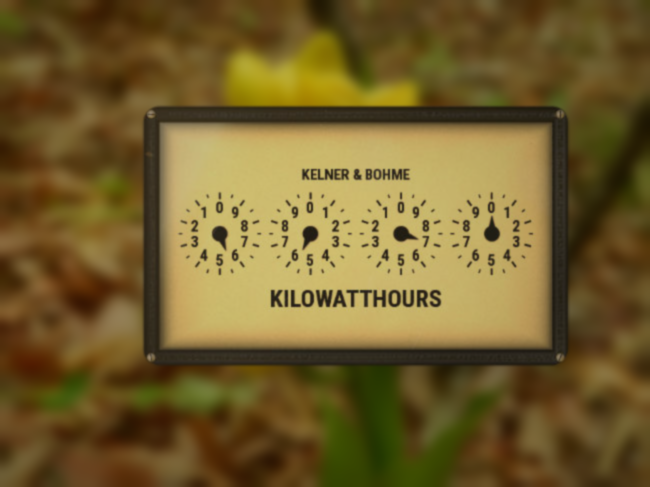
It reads 5570; kWh
